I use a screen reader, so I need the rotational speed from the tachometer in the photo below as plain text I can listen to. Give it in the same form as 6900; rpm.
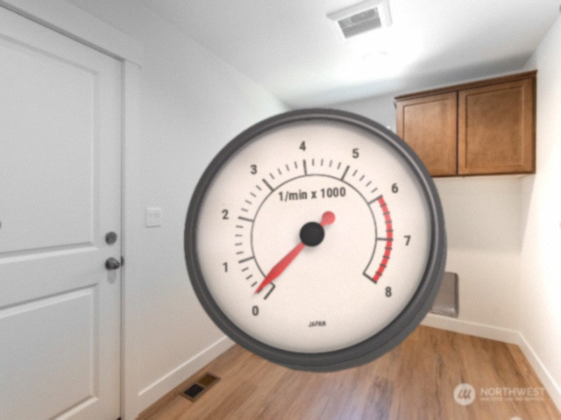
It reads 200; rpm
